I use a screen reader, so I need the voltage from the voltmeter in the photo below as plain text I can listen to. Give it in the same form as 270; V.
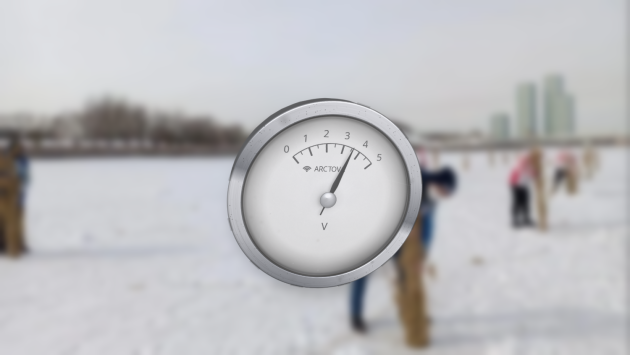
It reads 3.5; V
